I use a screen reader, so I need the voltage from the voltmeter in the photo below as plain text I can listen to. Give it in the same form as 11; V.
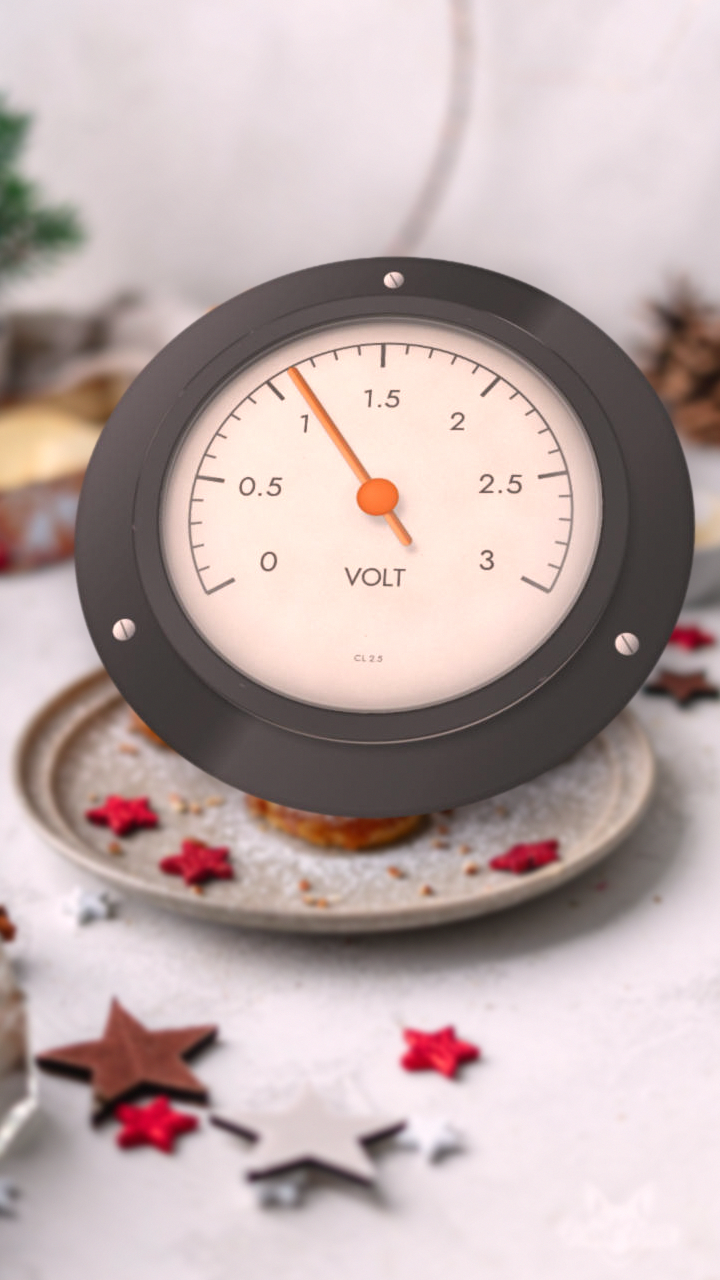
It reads 1.1; V
